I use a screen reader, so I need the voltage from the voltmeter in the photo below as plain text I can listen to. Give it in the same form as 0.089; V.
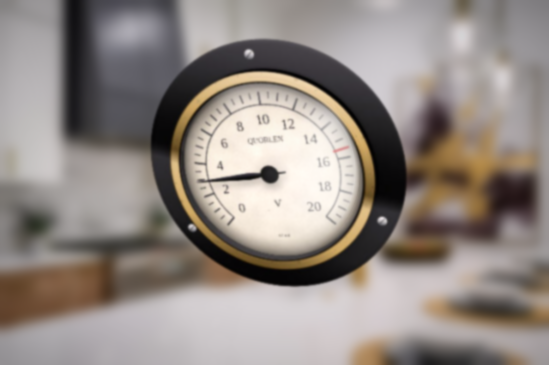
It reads 3; V
